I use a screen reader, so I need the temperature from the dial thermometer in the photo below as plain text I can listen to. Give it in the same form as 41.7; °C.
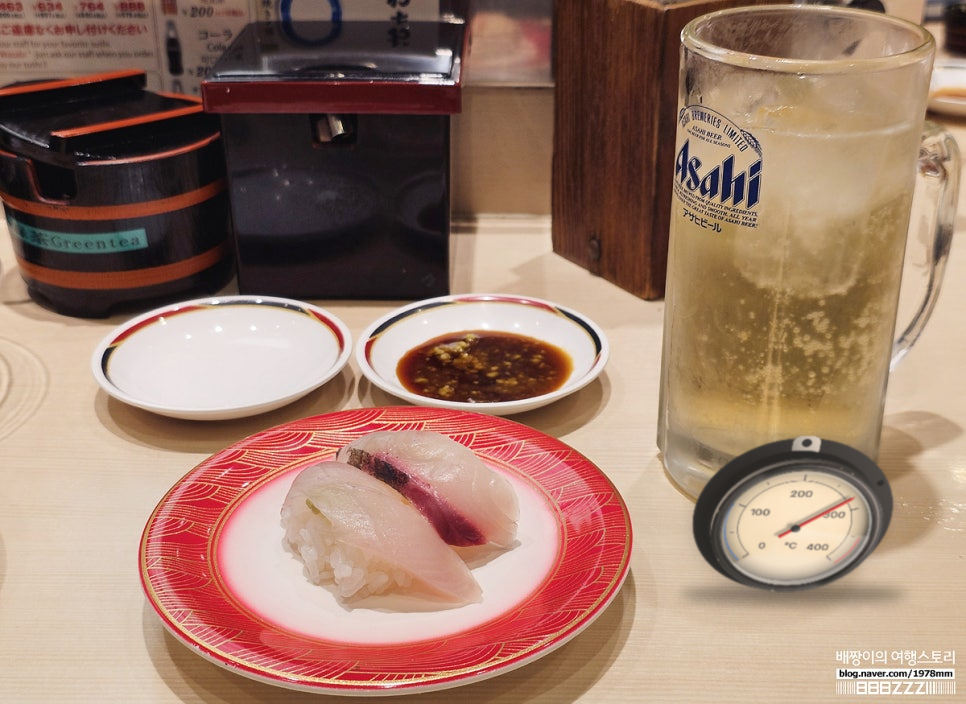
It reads 275; °C
